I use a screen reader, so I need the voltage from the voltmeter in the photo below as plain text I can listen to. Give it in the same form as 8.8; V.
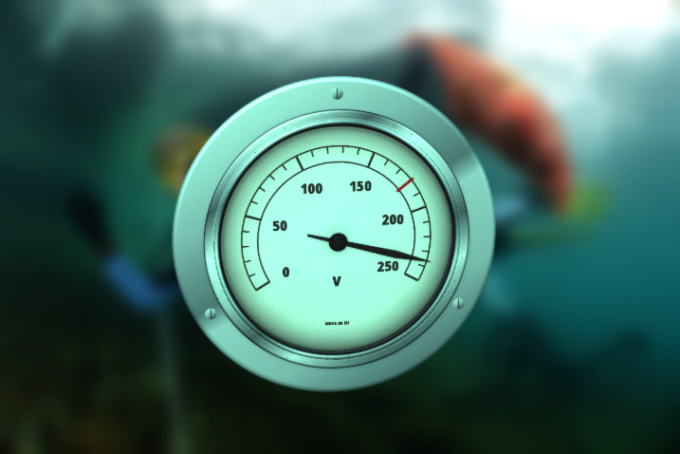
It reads 235; V
